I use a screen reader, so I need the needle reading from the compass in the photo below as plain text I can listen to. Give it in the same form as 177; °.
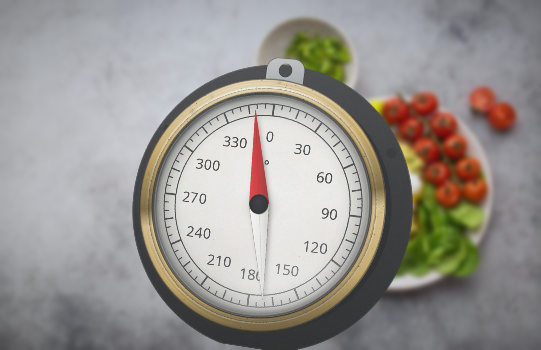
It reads 350; °
